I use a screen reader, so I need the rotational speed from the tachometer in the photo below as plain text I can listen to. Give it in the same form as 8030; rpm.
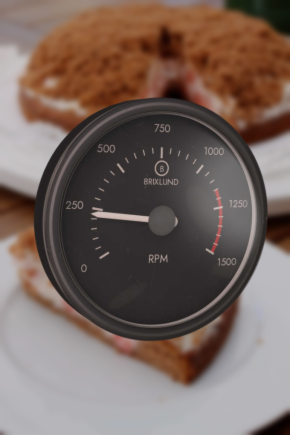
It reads 225; rpm
